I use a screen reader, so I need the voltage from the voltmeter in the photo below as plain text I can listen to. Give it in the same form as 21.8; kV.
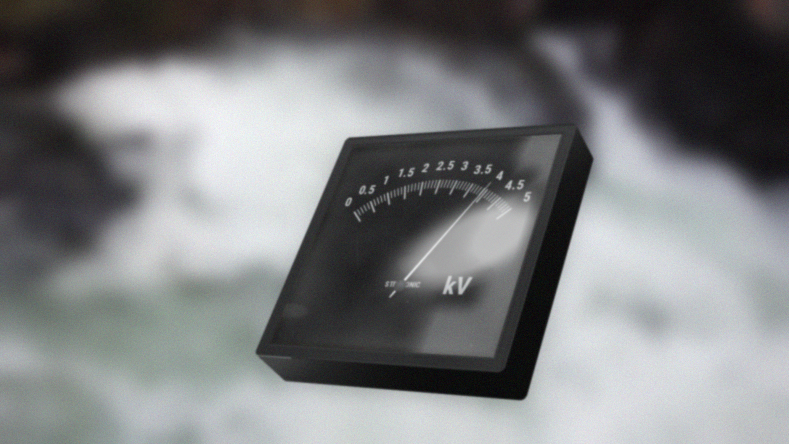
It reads 4; kV
